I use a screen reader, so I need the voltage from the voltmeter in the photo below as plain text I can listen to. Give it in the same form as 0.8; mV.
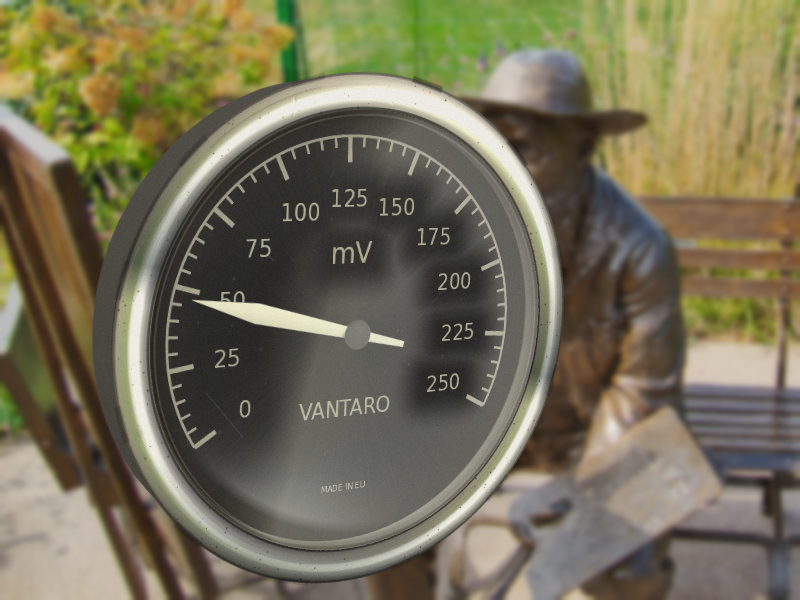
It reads 47.5; mV
